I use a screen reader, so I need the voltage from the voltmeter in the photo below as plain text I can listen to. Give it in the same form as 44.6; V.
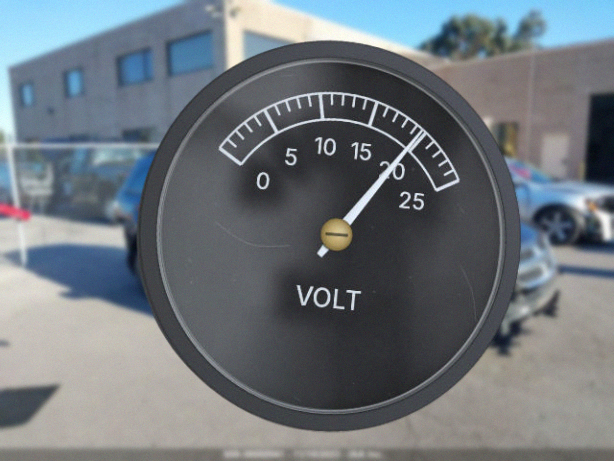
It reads 19.5; V
